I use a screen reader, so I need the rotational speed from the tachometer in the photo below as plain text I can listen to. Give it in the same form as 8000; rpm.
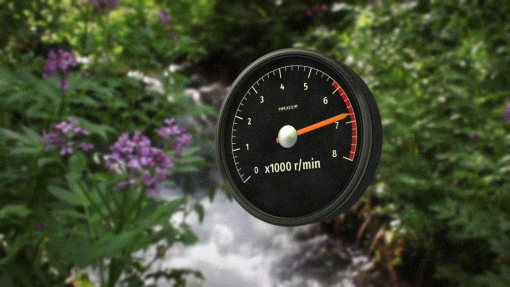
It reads 6800; rpm
